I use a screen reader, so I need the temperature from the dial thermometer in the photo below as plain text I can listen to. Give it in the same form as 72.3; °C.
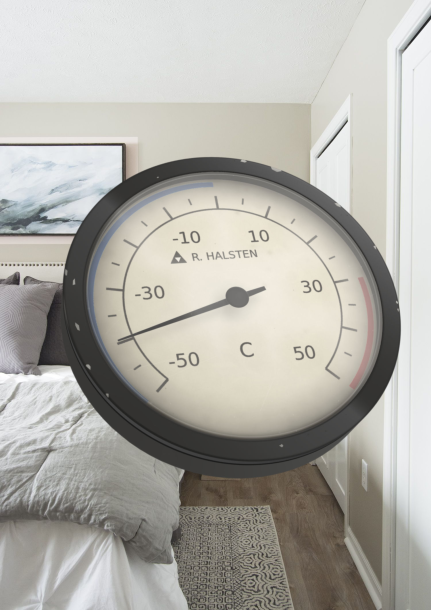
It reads -40; °C
